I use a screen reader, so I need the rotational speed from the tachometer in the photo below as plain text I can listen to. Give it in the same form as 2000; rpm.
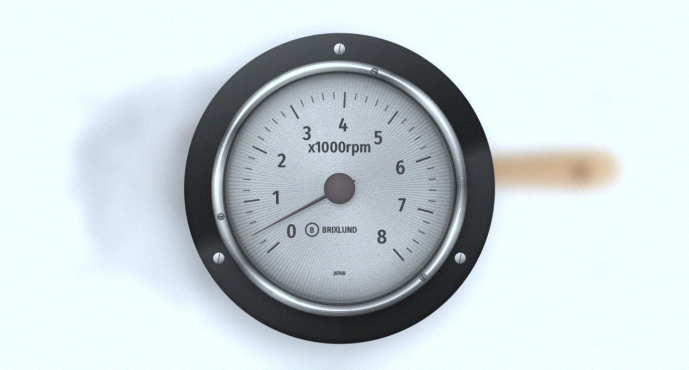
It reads 400; rpm
